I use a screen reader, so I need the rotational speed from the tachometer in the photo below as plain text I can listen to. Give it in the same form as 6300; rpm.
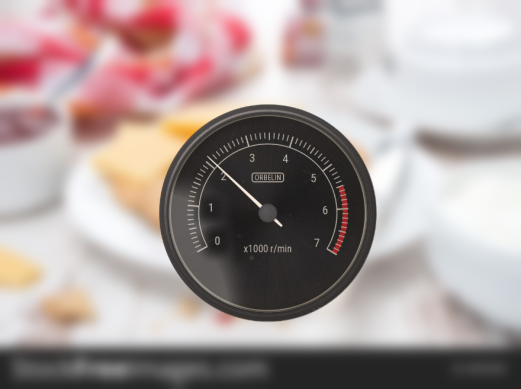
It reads 2100; rpm
